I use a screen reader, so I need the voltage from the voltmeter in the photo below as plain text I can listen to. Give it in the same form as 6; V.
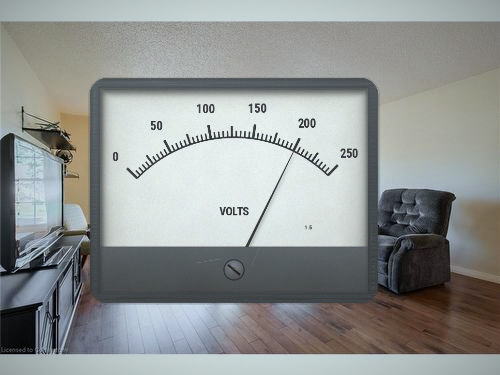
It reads 200; V
